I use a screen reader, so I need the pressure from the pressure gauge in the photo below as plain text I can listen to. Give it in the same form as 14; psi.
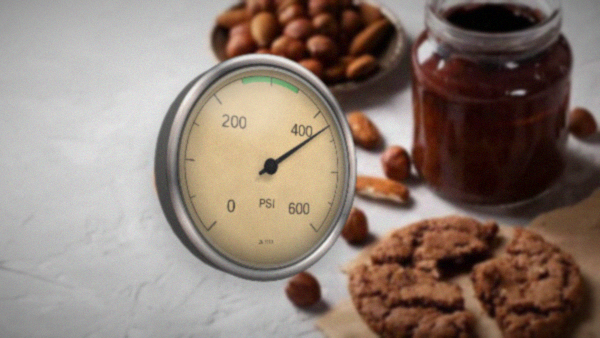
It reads 425; psi
